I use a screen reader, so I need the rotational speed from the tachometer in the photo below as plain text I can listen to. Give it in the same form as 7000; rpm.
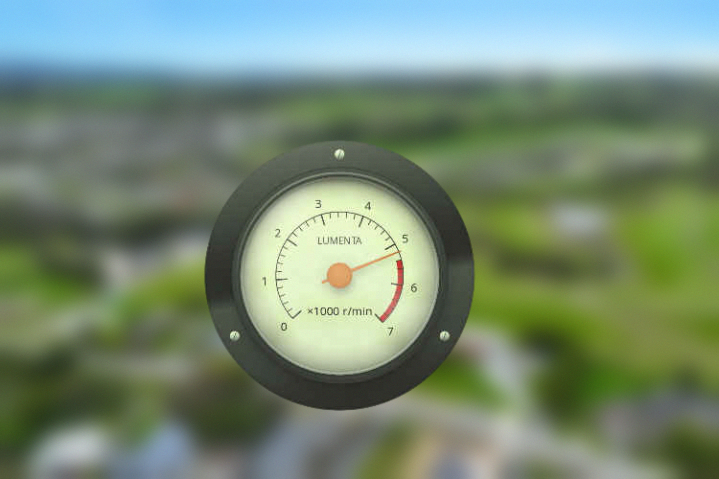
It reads 5200; rpm
